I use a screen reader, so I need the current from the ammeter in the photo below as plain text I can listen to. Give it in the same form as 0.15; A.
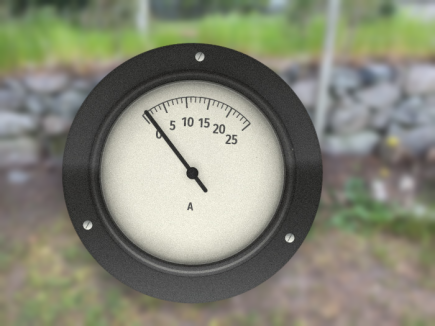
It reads 1; A
